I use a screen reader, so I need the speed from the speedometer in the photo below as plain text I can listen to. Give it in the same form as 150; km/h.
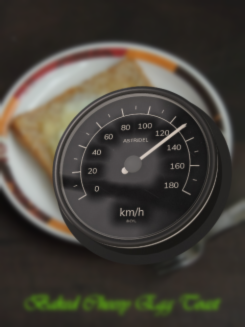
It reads 130; km/h
